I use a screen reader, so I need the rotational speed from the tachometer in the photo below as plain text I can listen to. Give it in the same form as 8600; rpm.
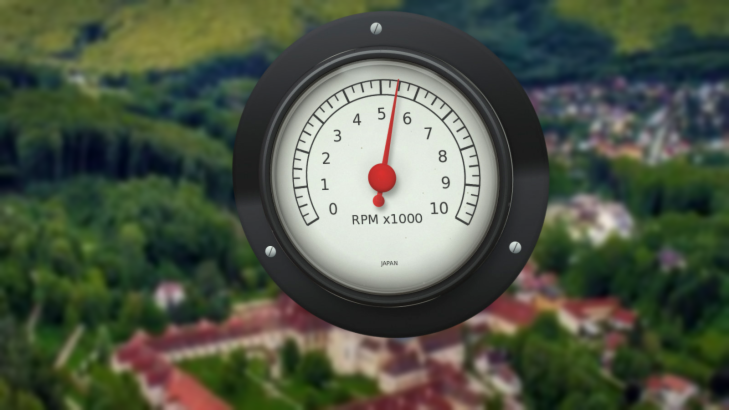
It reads 5500; rpm
